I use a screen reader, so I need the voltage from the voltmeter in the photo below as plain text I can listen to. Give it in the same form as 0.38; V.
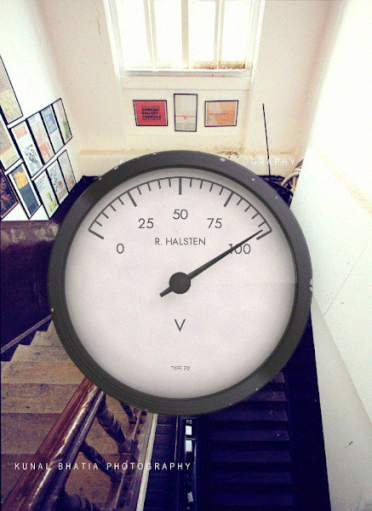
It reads 97.5; V
